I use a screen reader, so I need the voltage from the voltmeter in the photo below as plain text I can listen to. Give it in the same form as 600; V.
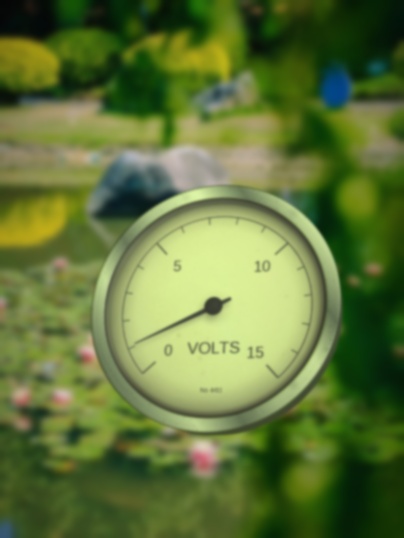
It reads 1; V
